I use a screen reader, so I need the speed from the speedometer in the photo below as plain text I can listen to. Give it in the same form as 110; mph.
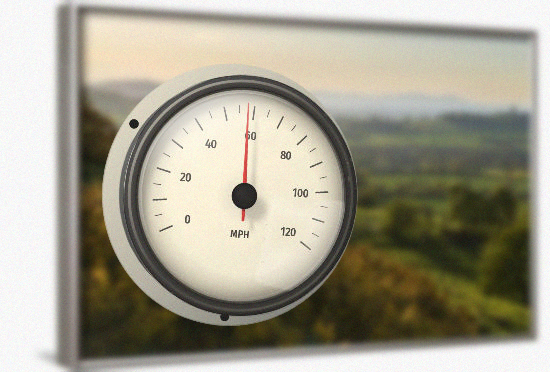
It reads 57.5; mph
